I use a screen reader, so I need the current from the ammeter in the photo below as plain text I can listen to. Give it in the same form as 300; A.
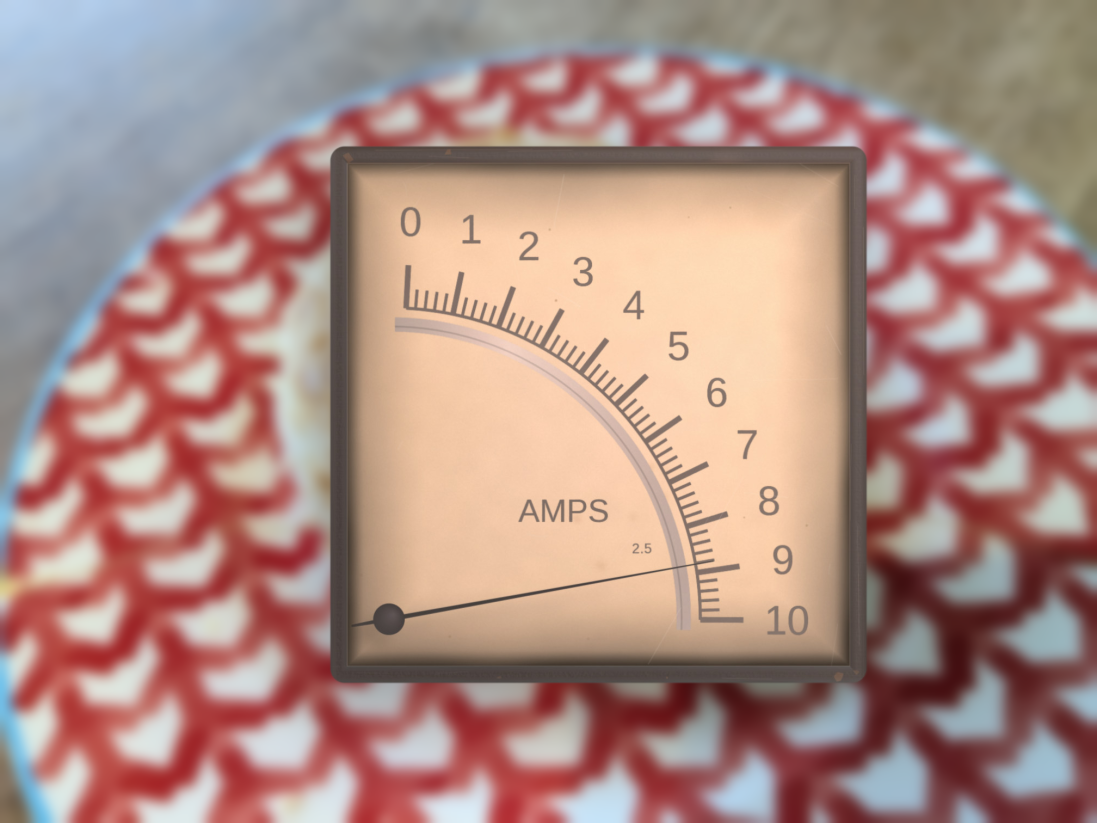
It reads 8.8; A
